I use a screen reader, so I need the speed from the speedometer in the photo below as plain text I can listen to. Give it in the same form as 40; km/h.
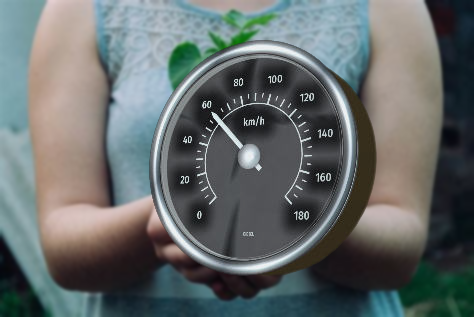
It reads 60; km/h
